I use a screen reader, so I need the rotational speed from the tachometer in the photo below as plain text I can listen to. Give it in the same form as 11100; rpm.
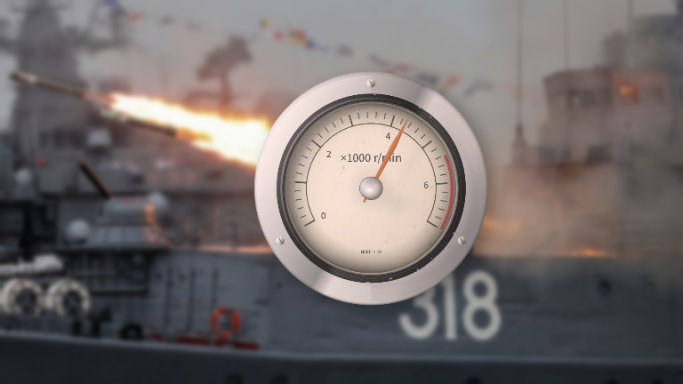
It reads 4300; rpm
